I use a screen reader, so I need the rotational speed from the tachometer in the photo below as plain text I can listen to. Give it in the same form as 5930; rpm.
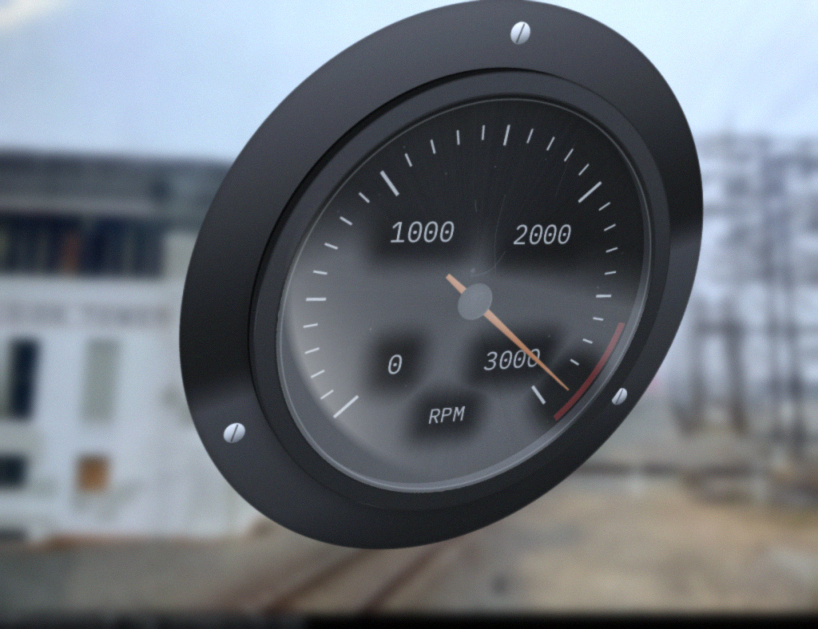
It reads 2900; rpm
